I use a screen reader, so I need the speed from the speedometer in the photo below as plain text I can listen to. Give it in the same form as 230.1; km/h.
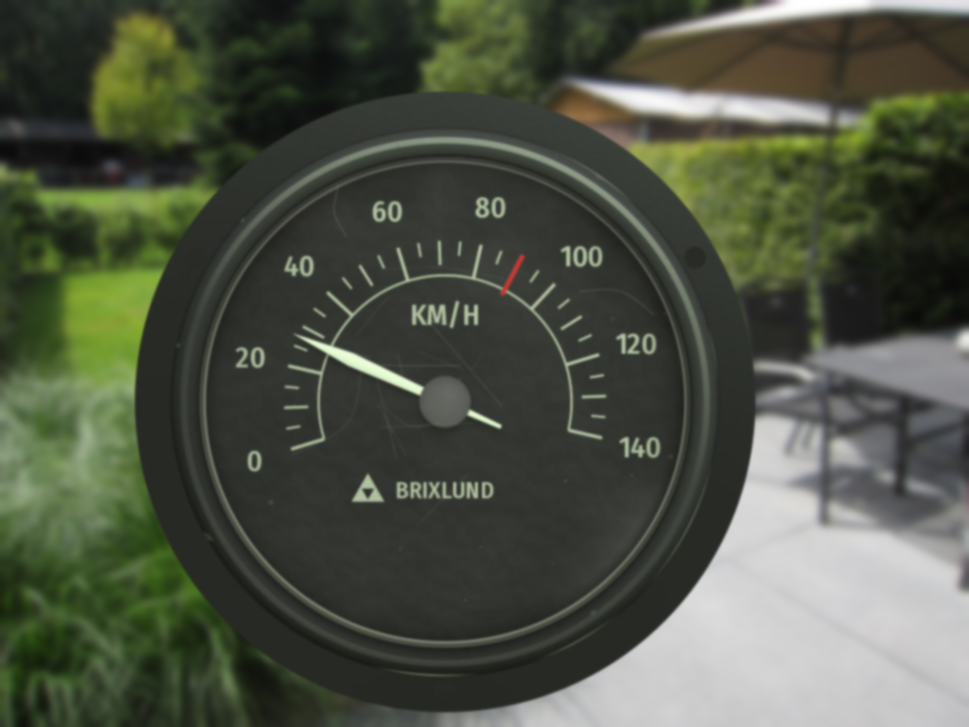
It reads 27.5; km/h
